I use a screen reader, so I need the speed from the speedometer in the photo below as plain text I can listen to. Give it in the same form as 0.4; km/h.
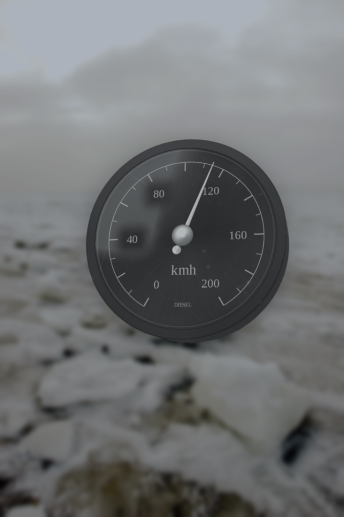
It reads 115; km/h
